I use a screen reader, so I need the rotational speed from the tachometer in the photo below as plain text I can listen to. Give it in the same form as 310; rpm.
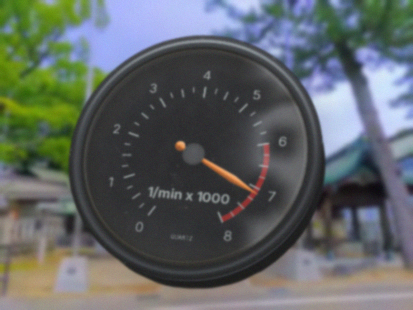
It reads 7125; rpm
